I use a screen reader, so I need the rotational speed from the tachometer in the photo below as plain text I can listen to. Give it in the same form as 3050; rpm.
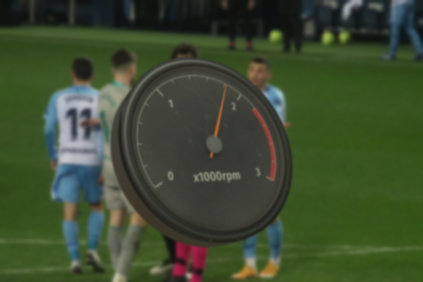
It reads 1800; rpm
